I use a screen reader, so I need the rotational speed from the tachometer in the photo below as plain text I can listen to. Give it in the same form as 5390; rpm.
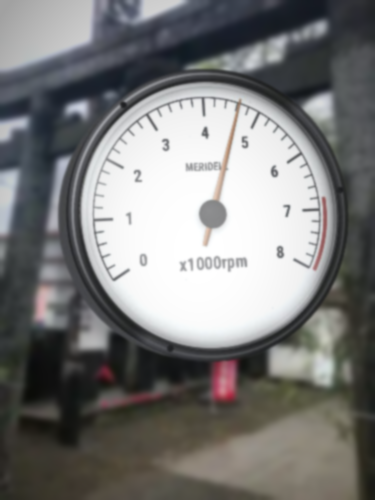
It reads 4600; rpm
